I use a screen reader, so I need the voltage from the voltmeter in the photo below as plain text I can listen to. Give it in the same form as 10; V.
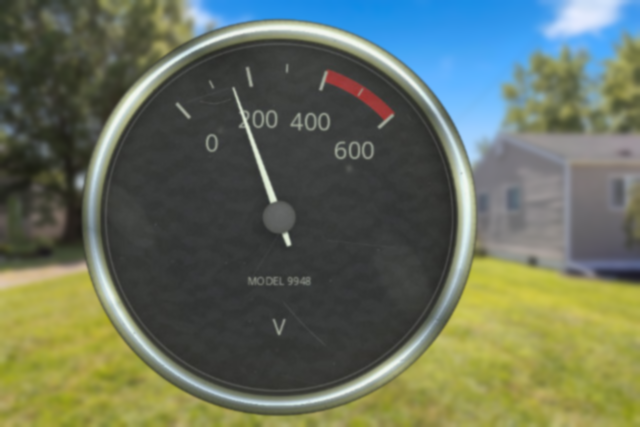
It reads 150; V
